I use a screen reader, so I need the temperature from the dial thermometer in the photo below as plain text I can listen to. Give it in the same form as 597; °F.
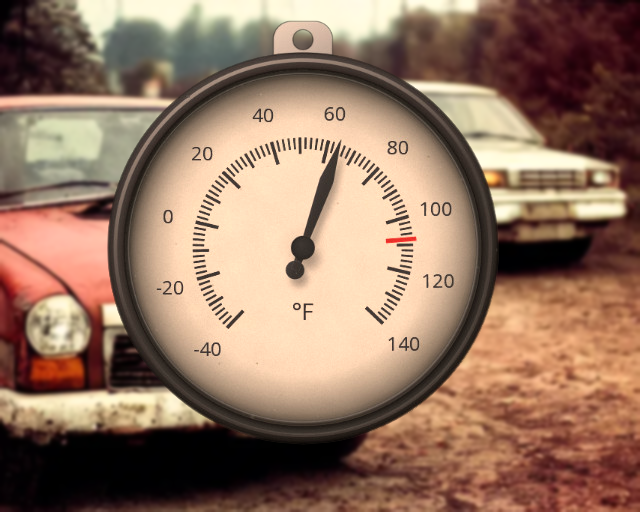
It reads 64; °F
